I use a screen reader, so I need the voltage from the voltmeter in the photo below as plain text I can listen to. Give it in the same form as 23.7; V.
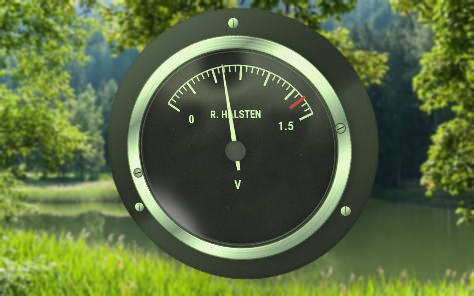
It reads 0.6; V
